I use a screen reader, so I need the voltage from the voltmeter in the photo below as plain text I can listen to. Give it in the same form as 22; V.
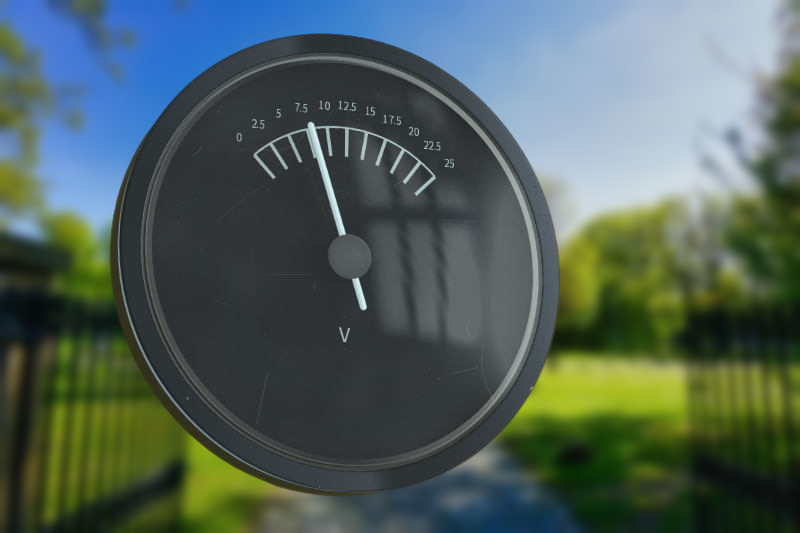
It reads 7.5; V
